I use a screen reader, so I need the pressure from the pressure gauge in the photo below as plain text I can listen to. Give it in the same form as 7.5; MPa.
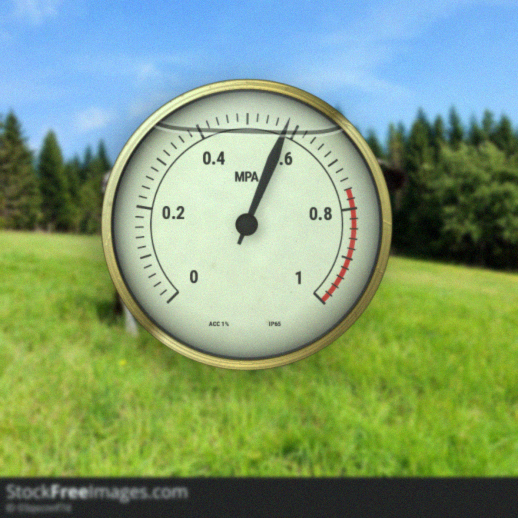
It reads 0.58; MPa
